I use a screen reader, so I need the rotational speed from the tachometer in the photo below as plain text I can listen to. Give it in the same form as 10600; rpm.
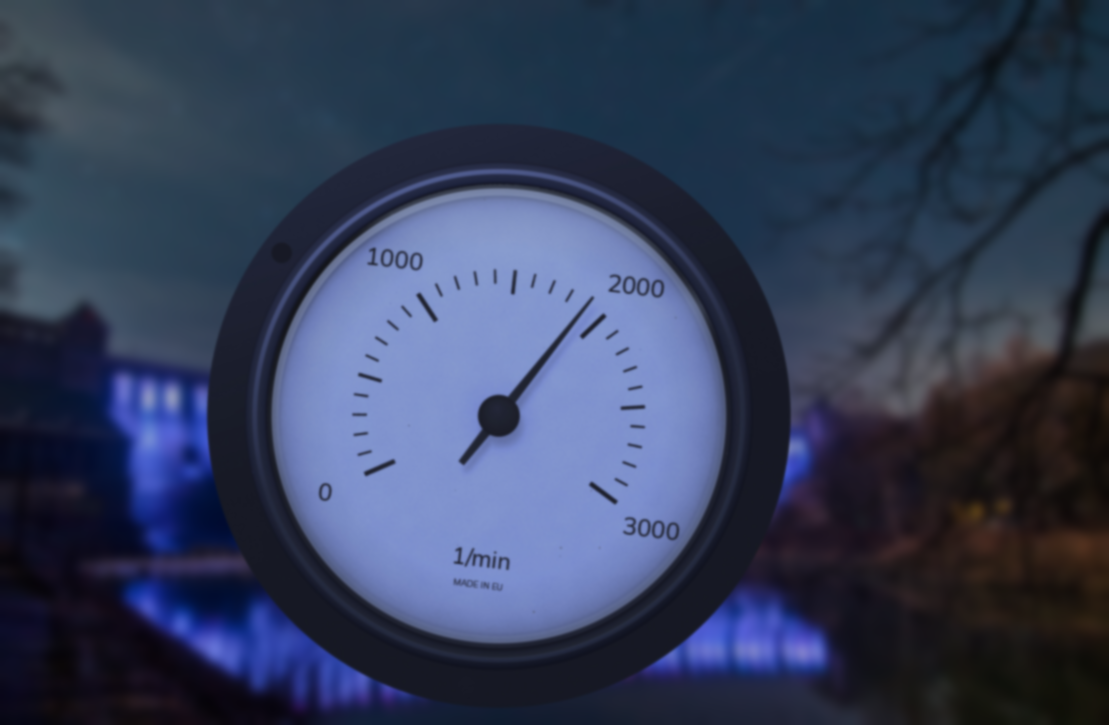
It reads 1900; rpm
